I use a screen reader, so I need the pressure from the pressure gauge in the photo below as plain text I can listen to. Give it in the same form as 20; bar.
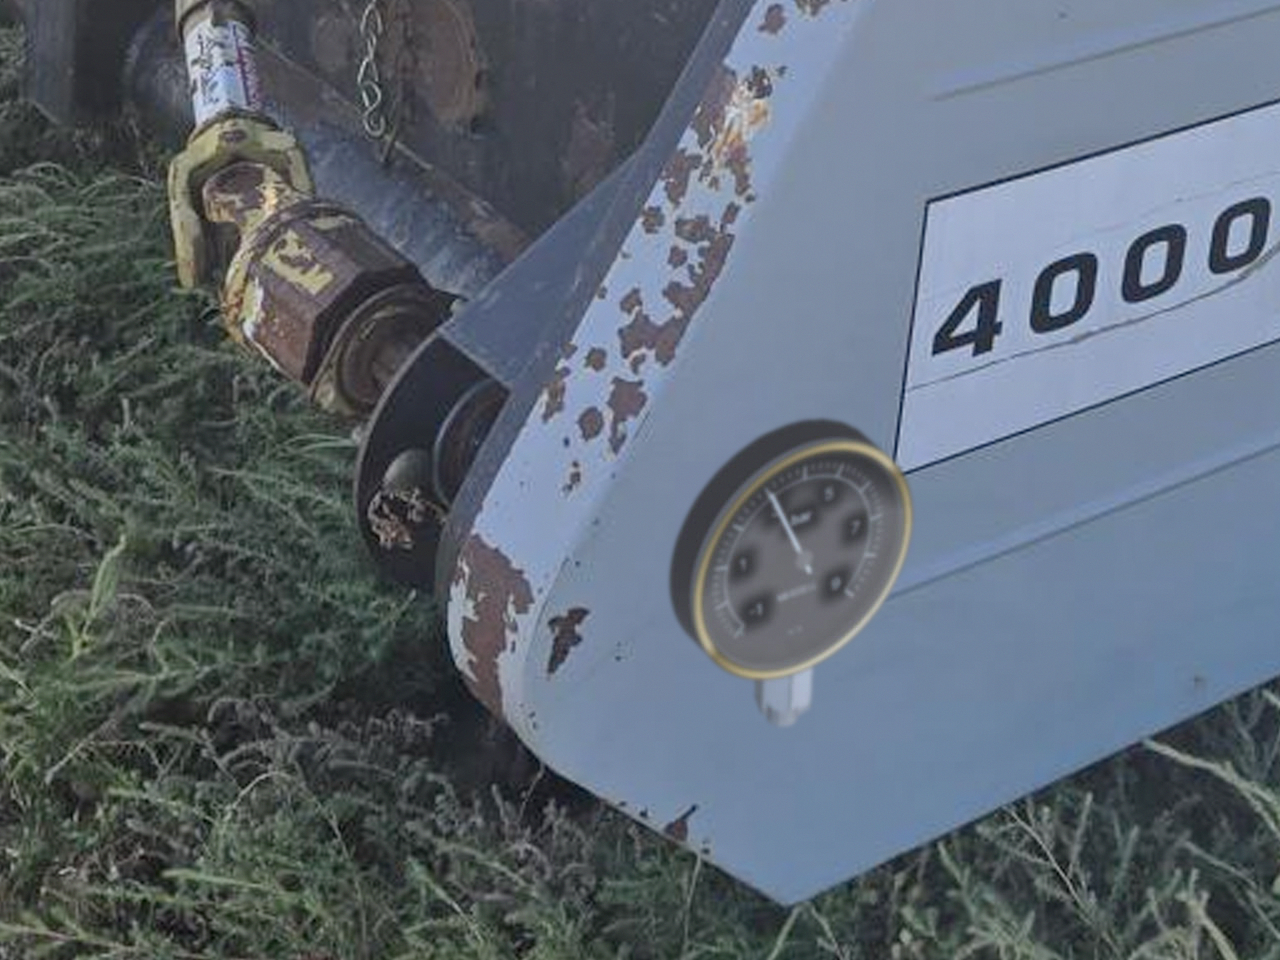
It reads 3; bar
